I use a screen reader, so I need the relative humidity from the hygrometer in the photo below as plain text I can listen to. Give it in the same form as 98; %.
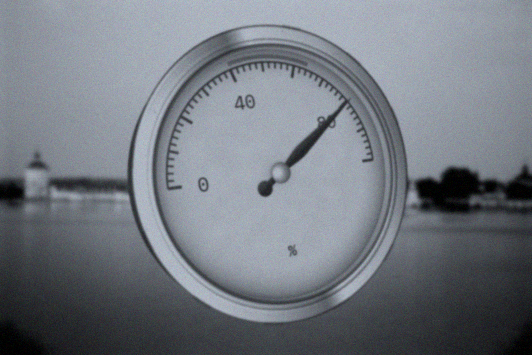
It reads 80; %
